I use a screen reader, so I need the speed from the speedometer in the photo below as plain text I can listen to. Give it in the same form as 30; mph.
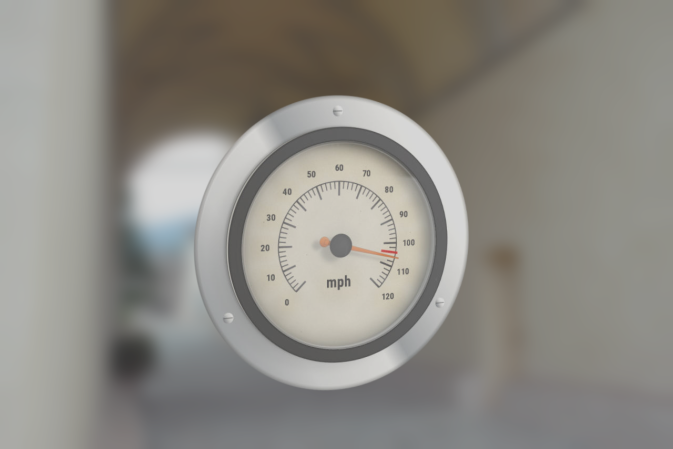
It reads 106; mph
